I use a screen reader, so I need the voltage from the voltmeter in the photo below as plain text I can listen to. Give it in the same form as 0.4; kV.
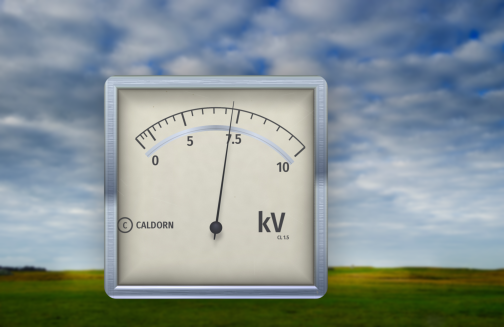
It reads 7.25; kV
